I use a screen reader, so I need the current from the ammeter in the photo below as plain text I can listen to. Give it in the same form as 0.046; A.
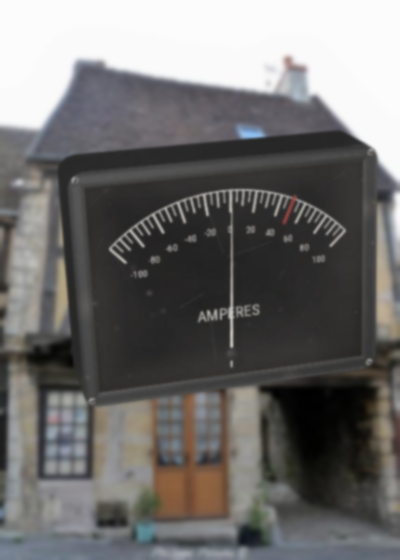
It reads 0; A
